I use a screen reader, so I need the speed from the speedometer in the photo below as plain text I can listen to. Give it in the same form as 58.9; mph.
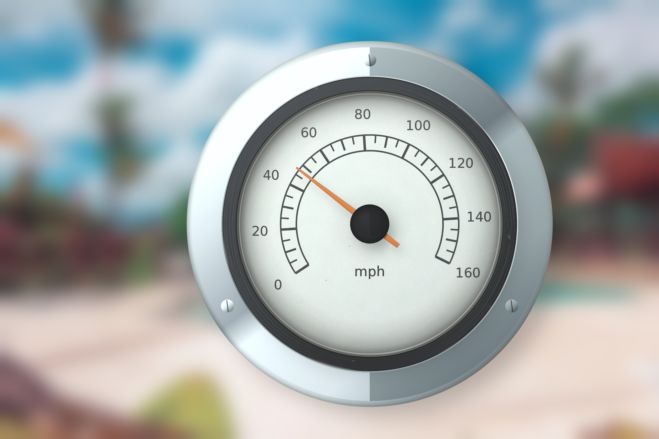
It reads 47.5; mph
